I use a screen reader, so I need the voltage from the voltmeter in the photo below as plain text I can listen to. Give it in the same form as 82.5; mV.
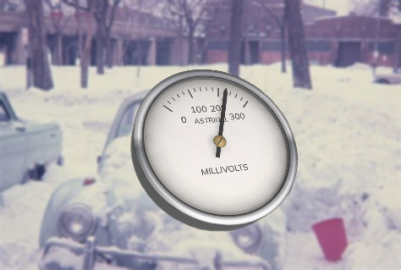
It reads 220; mV
